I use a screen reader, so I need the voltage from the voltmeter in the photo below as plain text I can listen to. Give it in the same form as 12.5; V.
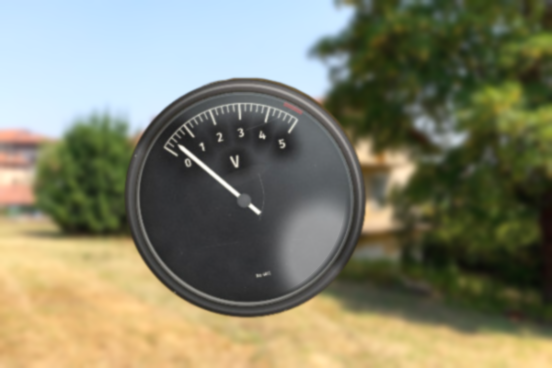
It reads 0.4; V
